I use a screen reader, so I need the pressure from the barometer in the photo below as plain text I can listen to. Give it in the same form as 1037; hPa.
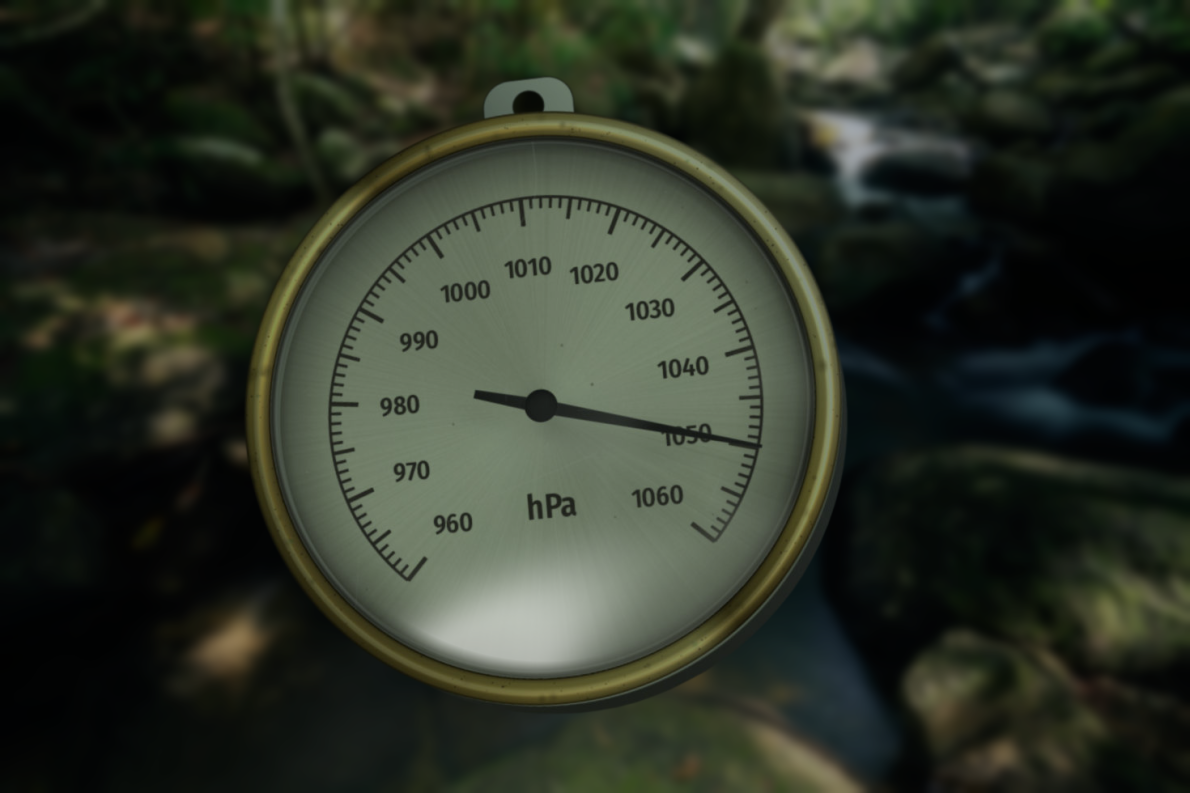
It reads 1050; hPa
